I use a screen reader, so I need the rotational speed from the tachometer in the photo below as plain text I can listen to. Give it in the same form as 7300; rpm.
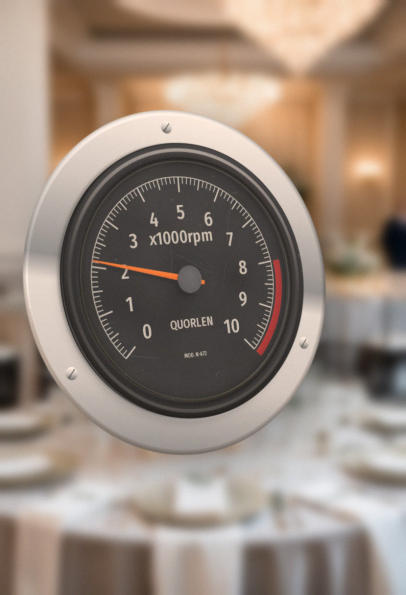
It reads 2100; rpm
